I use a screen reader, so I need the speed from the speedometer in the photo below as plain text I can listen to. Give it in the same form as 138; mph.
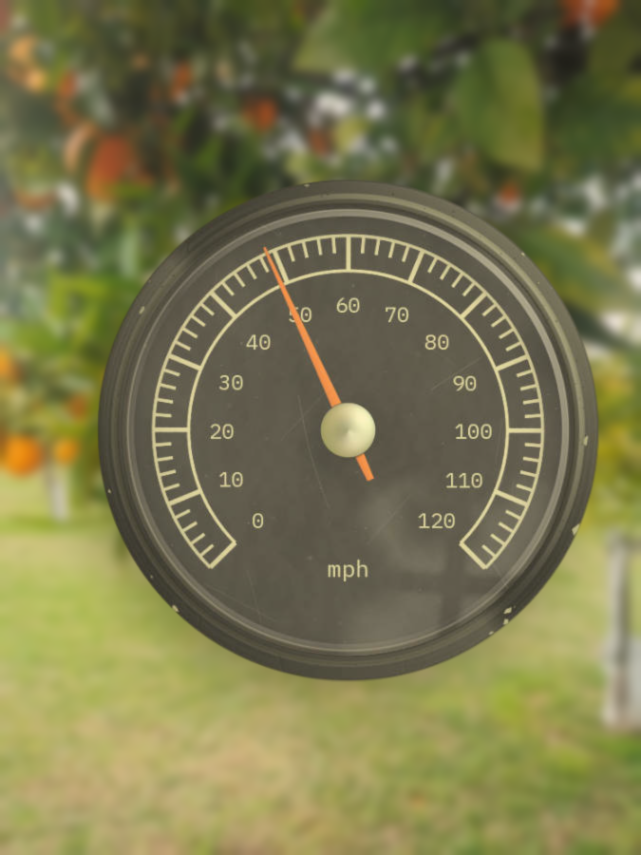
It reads 49; mph
